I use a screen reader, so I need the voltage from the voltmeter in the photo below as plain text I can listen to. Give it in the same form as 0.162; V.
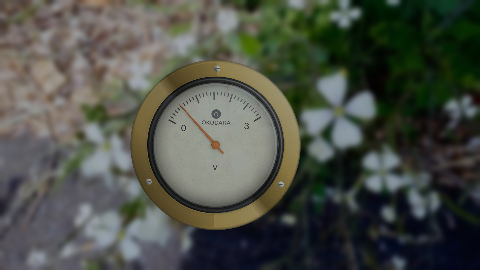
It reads 0.5; V
